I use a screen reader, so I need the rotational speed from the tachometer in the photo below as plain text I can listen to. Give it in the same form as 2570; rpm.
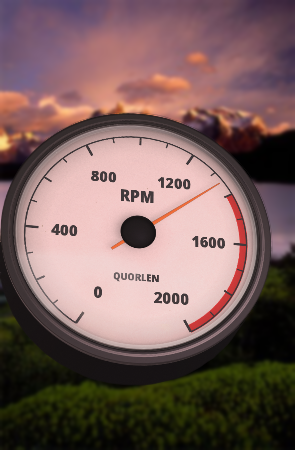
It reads 1350; rpm
